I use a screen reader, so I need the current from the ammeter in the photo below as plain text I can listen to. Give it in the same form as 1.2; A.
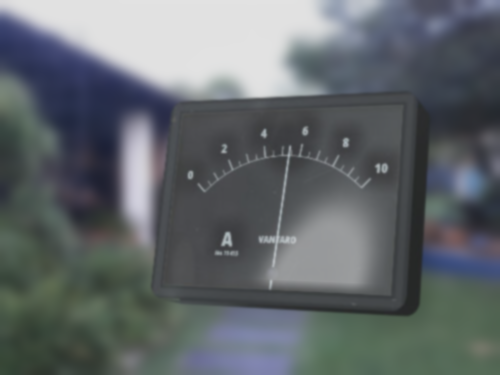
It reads 5.5; A
